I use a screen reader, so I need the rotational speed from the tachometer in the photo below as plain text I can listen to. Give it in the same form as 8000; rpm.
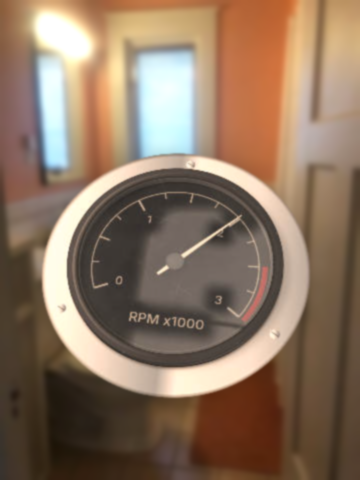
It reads 2000; rpm
